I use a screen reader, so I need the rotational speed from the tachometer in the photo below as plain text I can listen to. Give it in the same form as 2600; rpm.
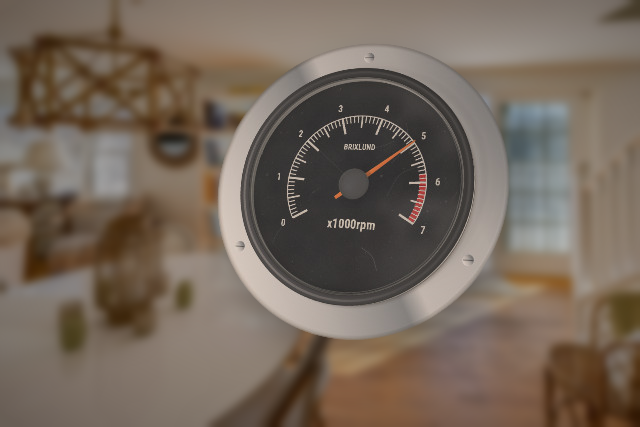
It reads 5000; rpm
